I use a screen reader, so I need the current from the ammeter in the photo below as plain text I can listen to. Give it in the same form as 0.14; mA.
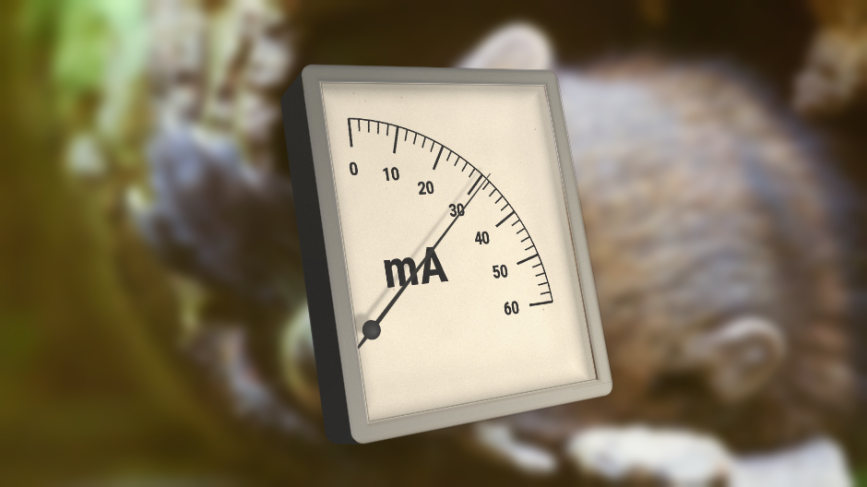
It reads 31; mA
